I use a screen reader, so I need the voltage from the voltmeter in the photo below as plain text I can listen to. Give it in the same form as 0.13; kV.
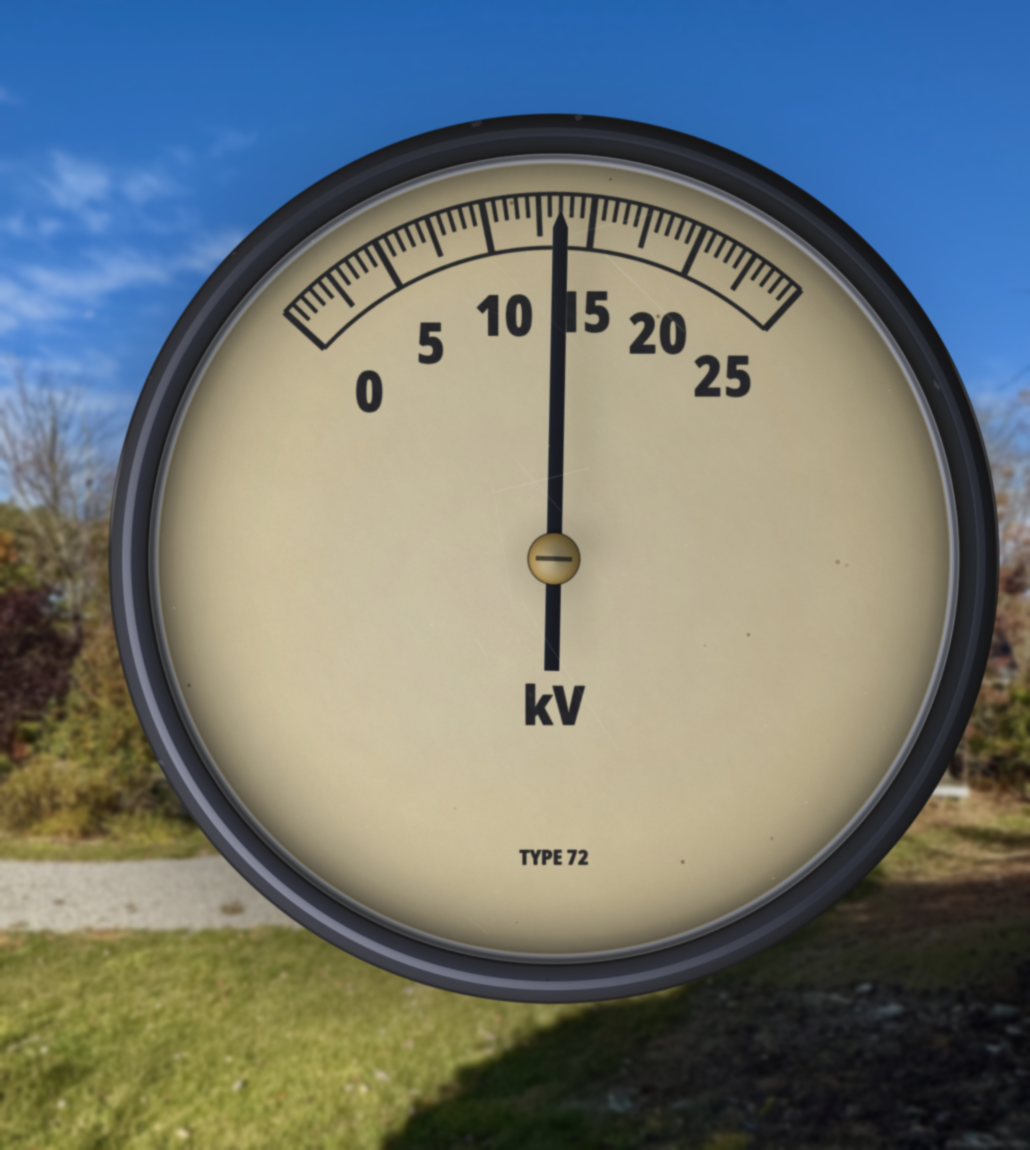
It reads 13.5; kV
